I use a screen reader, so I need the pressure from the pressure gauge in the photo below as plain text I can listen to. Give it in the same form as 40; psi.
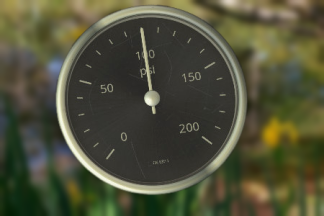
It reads 100; psi
